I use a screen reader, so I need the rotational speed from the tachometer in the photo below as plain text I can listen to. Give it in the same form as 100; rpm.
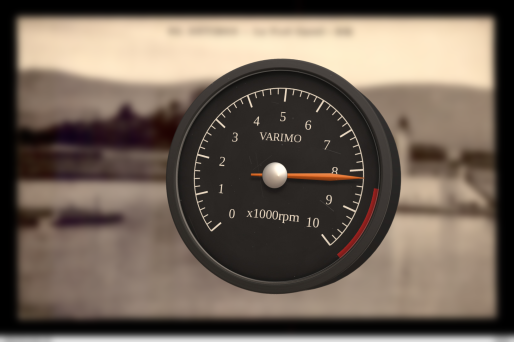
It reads 8200; rpm
